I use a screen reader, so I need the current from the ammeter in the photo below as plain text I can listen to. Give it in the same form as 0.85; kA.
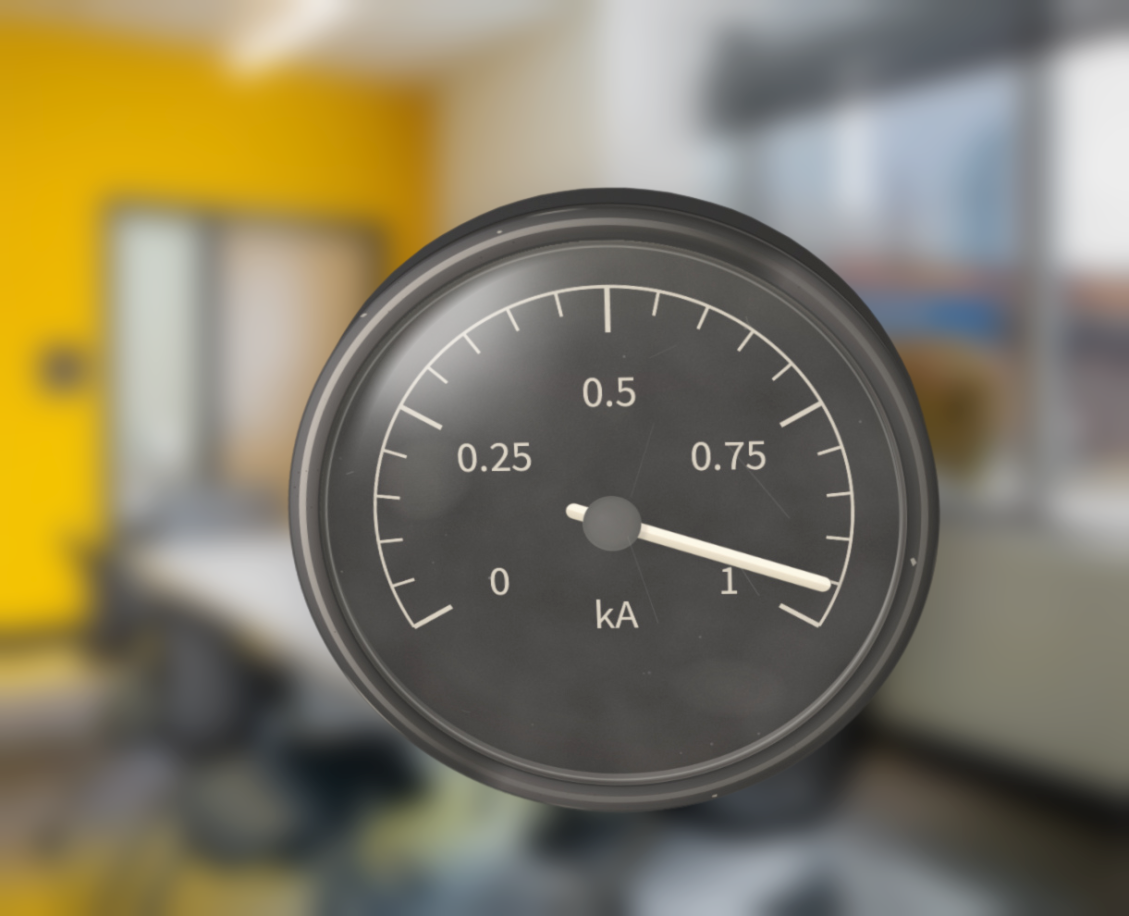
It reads 0.95; kA
